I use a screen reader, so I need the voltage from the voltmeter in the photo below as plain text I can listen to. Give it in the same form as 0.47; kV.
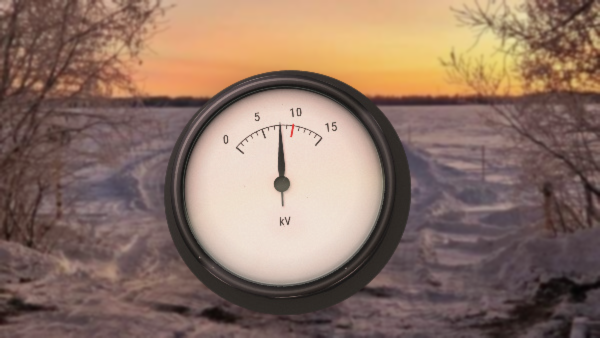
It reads 8; kV
